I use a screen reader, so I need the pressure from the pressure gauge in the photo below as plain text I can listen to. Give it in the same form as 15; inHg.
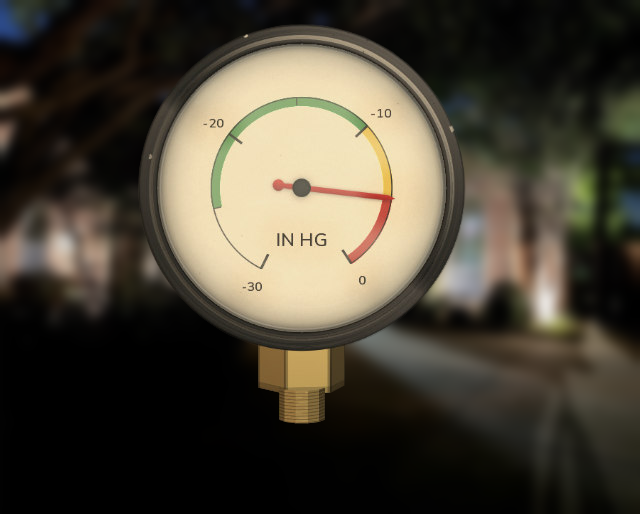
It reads -5; inHg
